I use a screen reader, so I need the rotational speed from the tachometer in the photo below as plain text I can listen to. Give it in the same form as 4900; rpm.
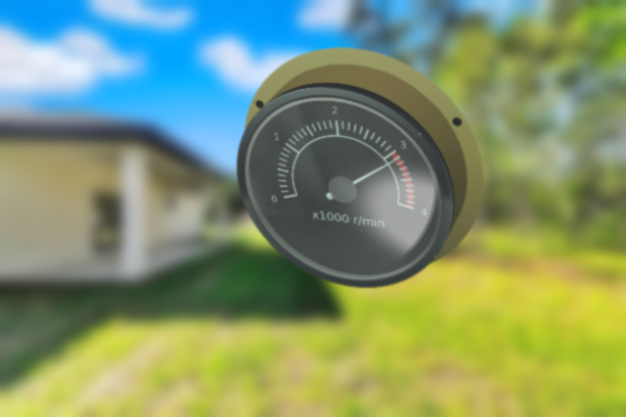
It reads 3100; rpm
